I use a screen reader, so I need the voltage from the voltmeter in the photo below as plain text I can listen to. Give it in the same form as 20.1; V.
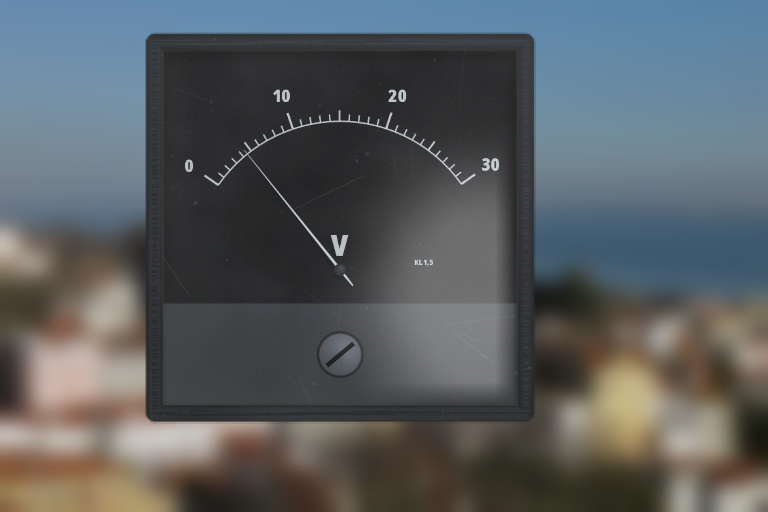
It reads 4.5; V
